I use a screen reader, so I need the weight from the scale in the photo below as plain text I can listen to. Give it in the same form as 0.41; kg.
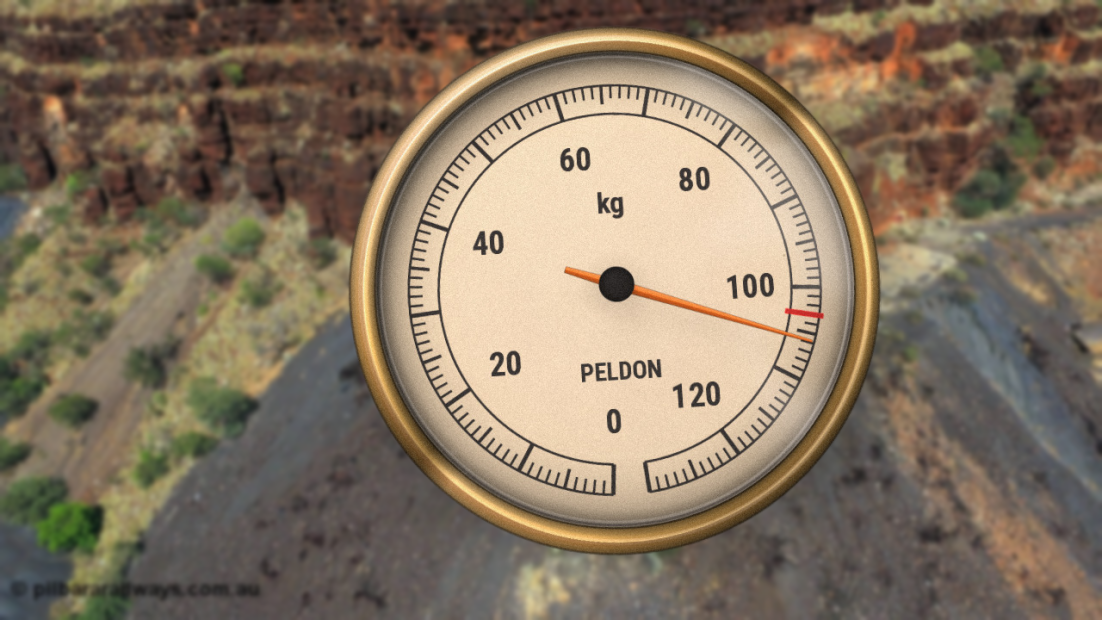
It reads 106; kg
